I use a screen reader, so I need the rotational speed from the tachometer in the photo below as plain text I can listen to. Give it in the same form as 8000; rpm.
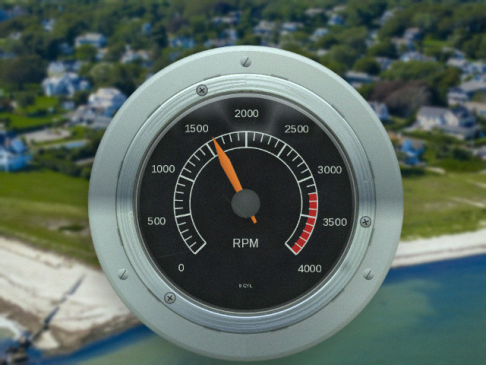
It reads 1600; rpm
